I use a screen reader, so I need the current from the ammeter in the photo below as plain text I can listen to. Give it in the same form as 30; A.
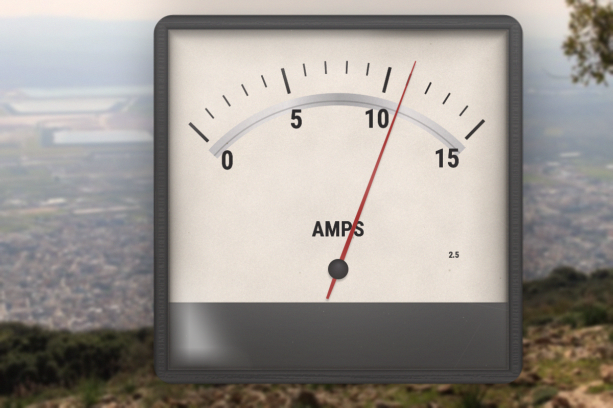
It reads 11; A
